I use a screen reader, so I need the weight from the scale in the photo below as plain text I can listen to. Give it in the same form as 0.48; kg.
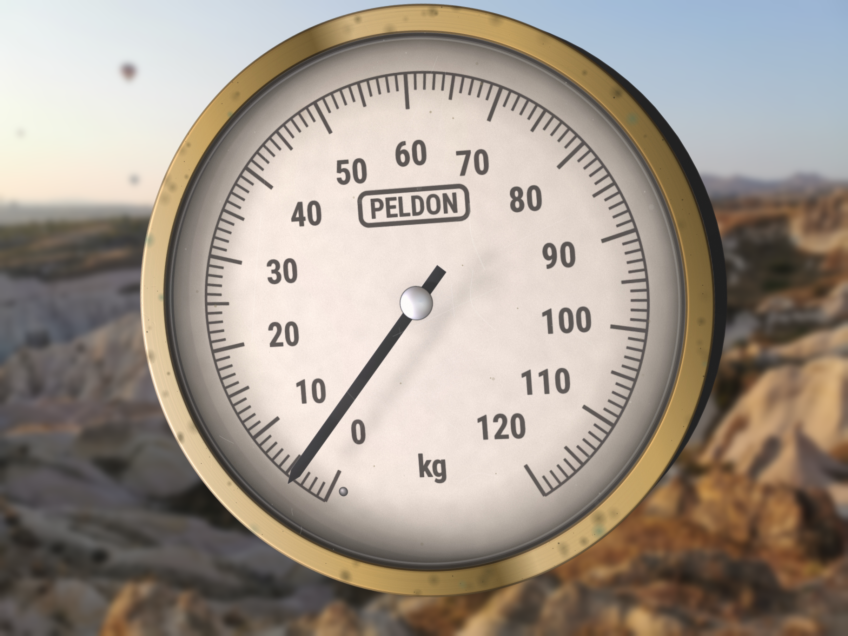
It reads 4; kg
